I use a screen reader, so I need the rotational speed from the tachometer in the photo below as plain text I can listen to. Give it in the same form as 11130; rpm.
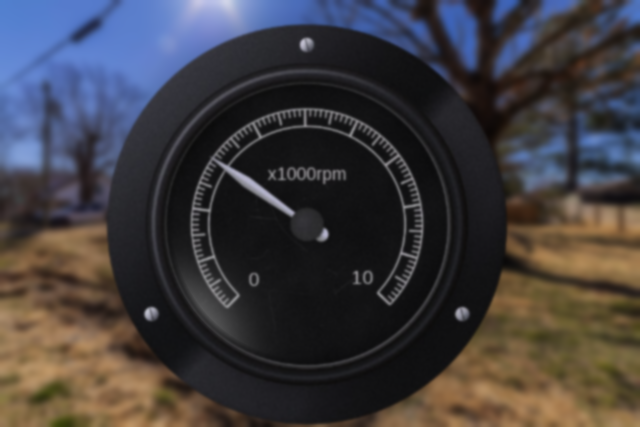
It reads 3000; rpm
